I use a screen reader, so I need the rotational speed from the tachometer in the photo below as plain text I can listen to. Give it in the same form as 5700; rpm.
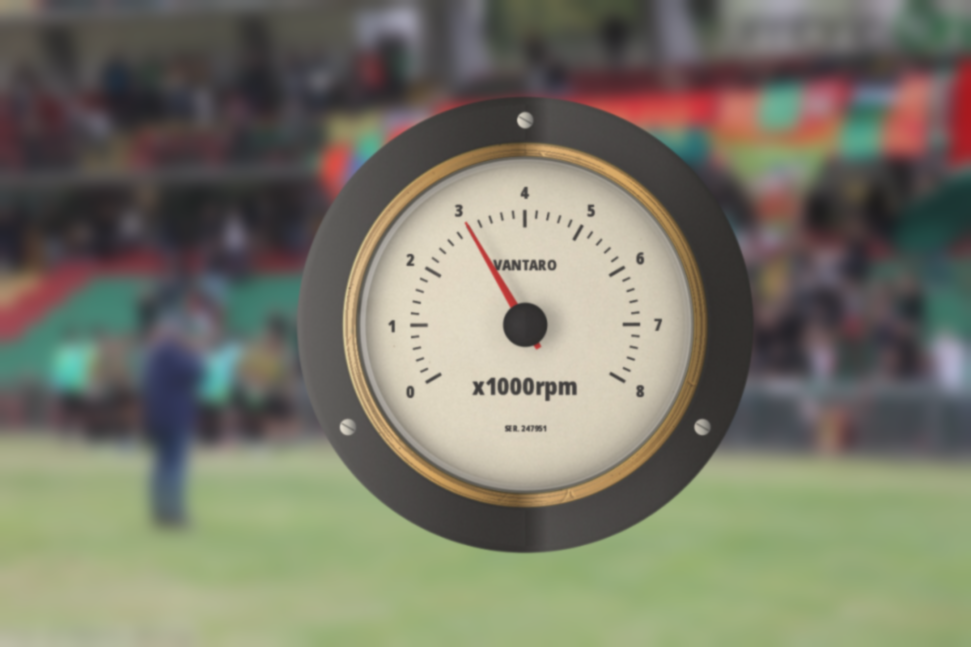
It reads 3000; rpm
